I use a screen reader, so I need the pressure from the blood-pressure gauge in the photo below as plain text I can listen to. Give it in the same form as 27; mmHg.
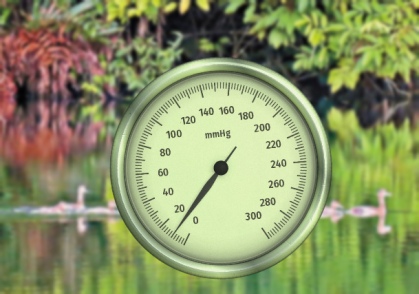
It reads 10; mmHg
